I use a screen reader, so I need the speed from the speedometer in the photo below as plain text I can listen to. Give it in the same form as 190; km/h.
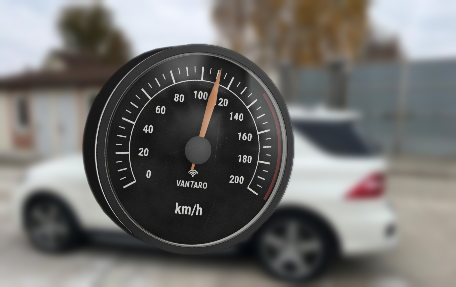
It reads 110; km/h
